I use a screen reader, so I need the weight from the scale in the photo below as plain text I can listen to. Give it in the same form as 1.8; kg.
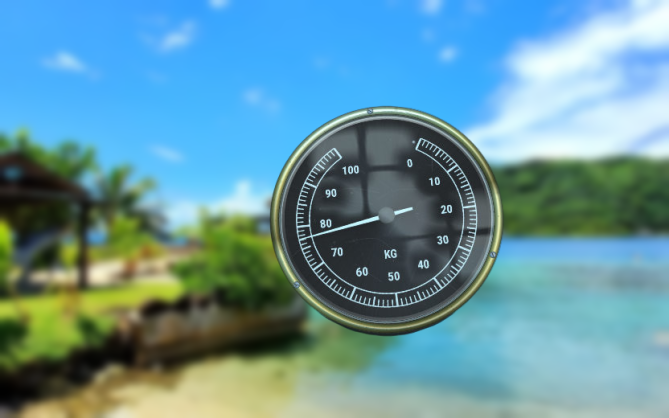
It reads 77; kg
